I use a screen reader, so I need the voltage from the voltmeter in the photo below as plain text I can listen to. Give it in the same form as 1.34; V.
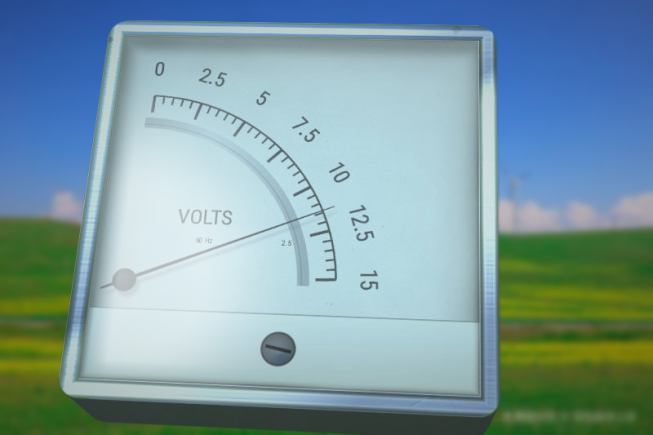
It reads 11.5; V
